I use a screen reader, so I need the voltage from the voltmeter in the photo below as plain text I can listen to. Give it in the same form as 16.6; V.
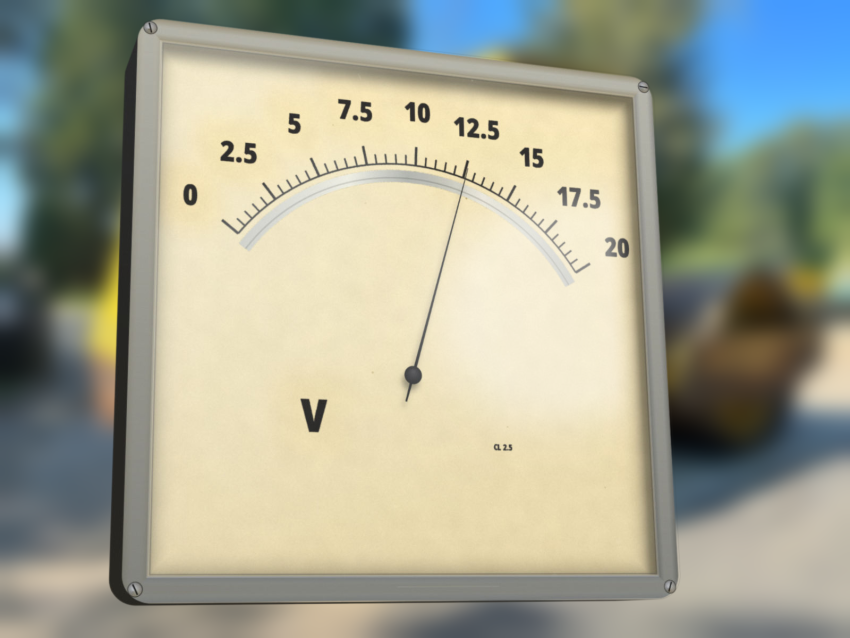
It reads 12.5; V
